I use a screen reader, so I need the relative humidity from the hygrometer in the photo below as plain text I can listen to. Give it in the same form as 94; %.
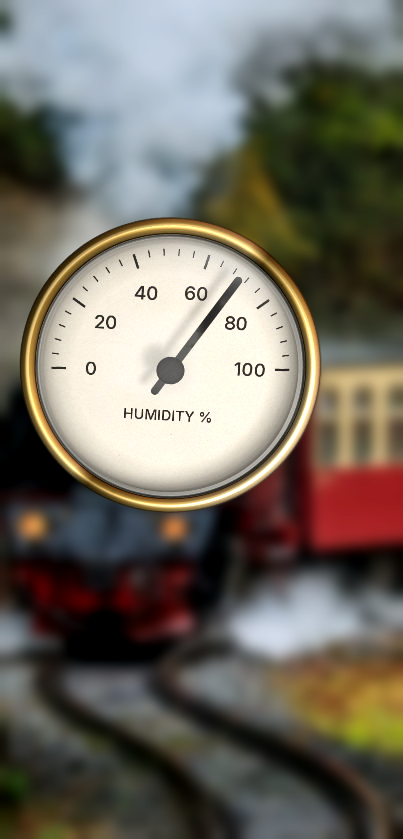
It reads 70; %
